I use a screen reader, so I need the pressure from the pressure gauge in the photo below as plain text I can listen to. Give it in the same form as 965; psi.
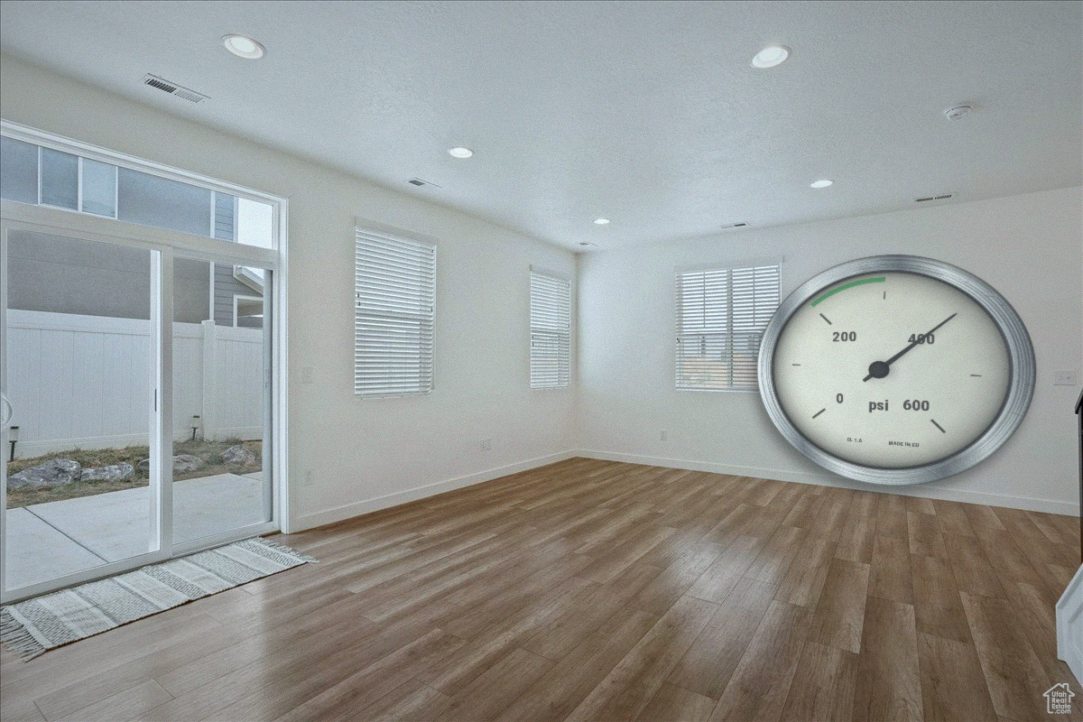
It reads 400; psi
